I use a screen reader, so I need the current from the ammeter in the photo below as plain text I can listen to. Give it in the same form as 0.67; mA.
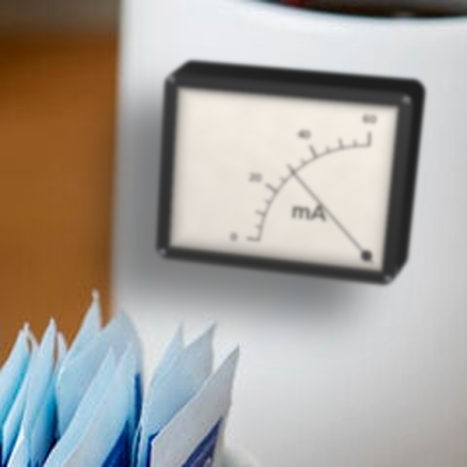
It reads 30; mA
